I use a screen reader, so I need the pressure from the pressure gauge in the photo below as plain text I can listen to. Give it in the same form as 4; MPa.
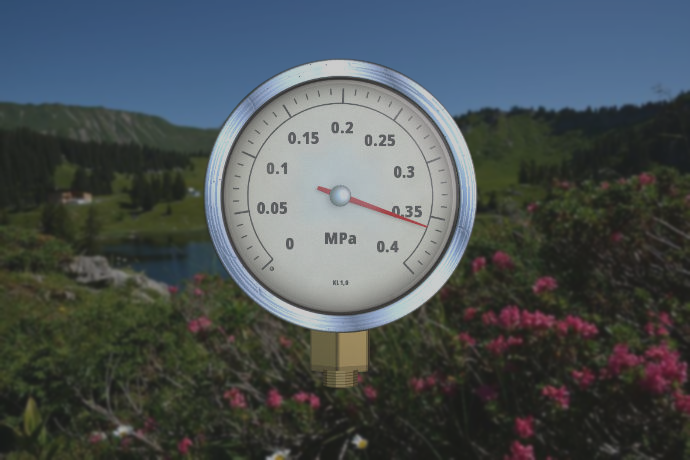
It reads 0.36; MPa
